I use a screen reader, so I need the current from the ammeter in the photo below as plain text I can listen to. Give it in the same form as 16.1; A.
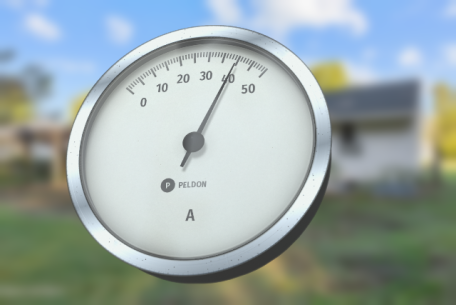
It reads 40; A
